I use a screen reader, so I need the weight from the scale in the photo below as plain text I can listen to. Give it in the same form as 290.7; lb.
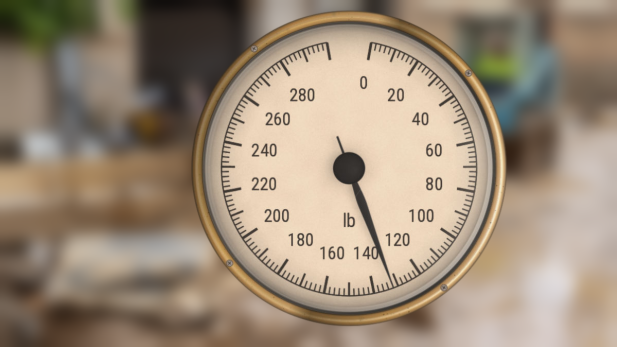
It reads 132; lb
